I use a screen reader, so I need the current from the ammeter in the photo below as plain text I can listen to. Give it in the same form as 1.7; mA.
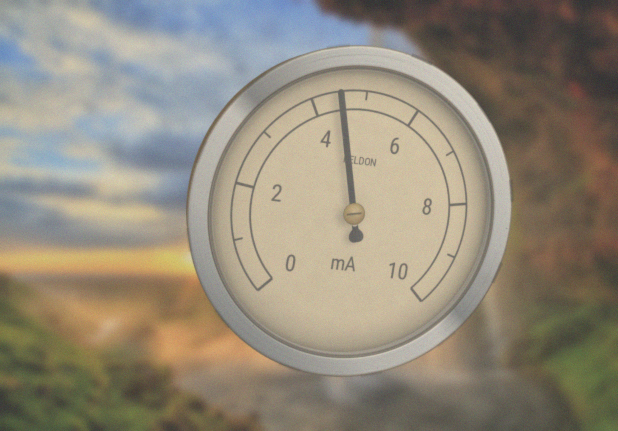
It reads 4.5; mA
